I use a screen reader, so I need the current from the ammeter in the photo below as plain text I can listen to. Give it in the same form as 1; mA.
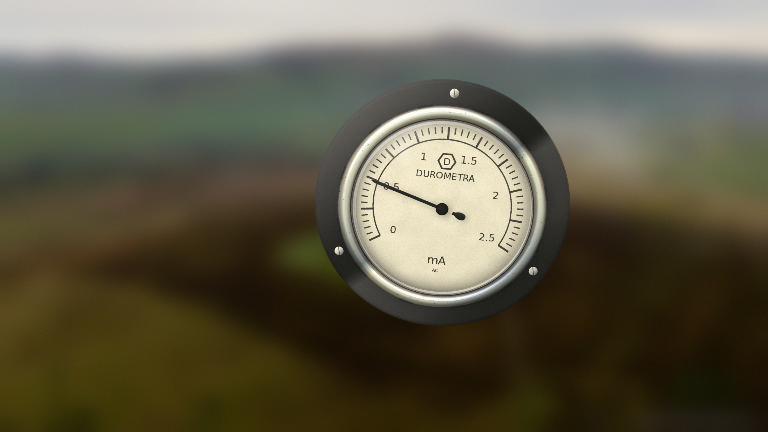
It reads 0.5; mA
